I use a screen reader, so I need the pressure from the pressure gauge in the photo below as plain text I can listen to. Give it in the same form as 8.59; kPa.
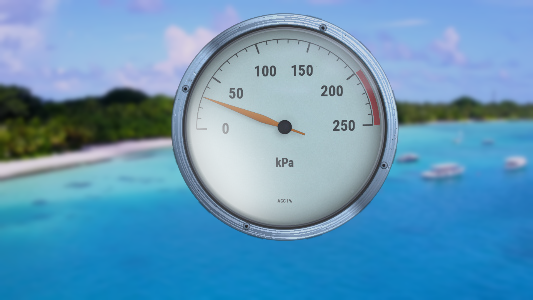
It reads 30; kPa
